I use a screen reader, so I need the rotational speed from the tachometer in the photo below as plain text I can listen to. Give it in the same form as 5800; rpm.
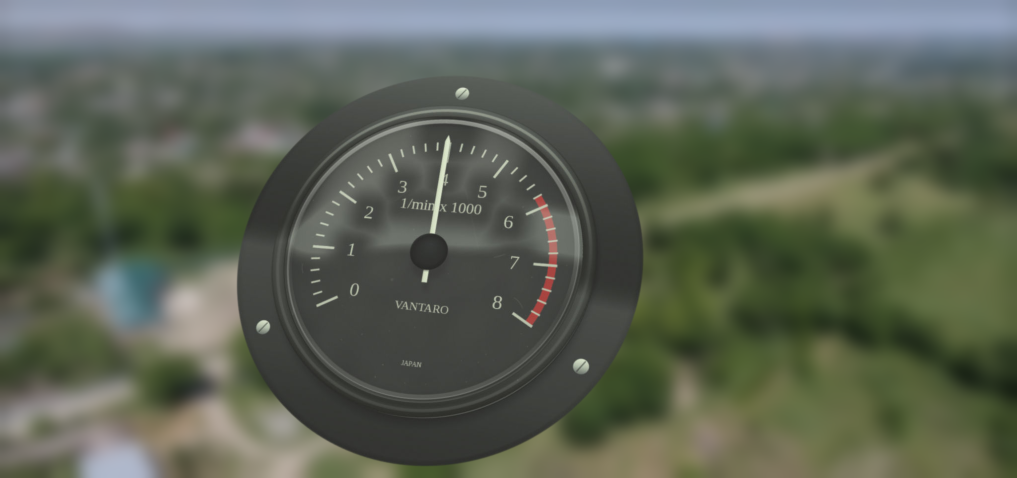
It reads 4000; rpm
